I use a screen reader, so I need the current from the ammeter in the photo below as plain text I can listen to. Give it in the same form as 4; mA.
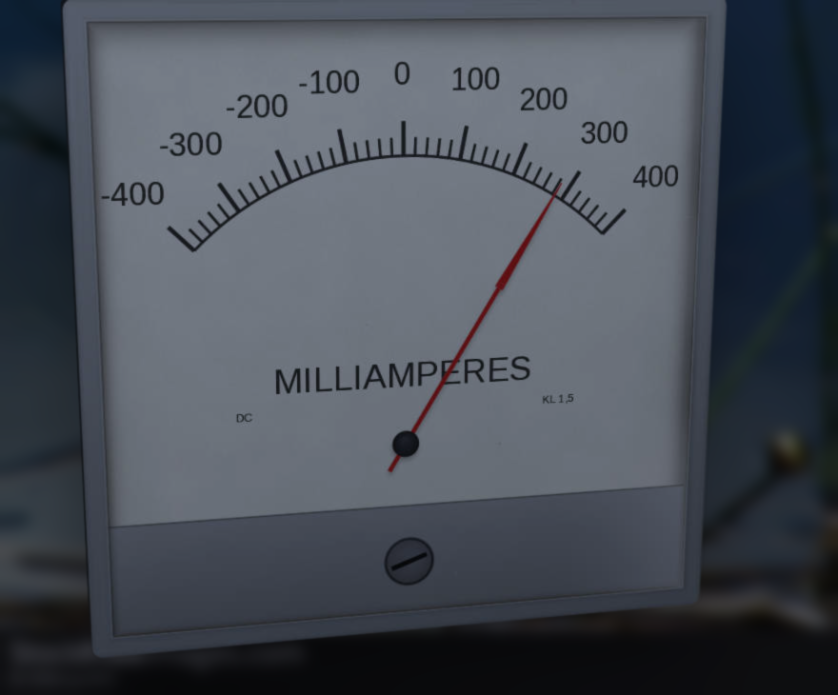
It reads 280; mA
